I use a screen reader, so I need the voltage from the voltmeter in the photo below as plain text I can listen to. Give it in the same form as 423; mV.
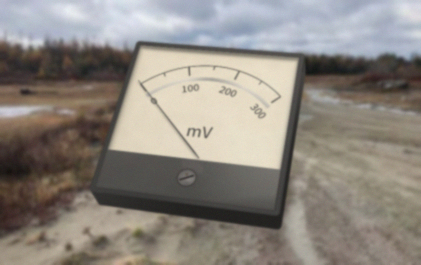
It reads 0; mV
